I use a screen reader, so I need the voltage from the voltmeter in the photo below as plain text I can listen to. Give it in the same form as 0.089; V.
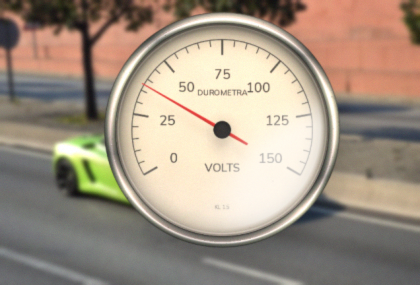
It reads 37.5; V
